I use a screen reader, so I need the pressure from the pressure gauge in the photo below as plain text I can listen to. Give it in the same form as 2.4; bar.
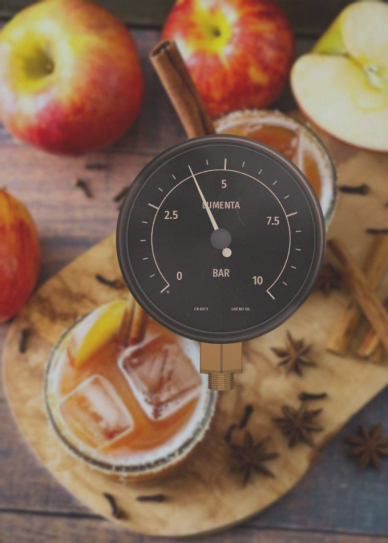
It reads 4; bar
